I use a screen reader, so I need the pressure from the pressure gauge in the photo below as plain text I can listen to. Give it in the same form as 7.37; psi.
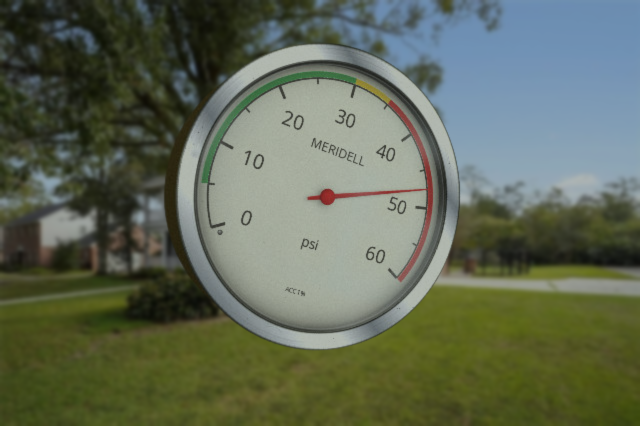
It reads 47.5; psi
